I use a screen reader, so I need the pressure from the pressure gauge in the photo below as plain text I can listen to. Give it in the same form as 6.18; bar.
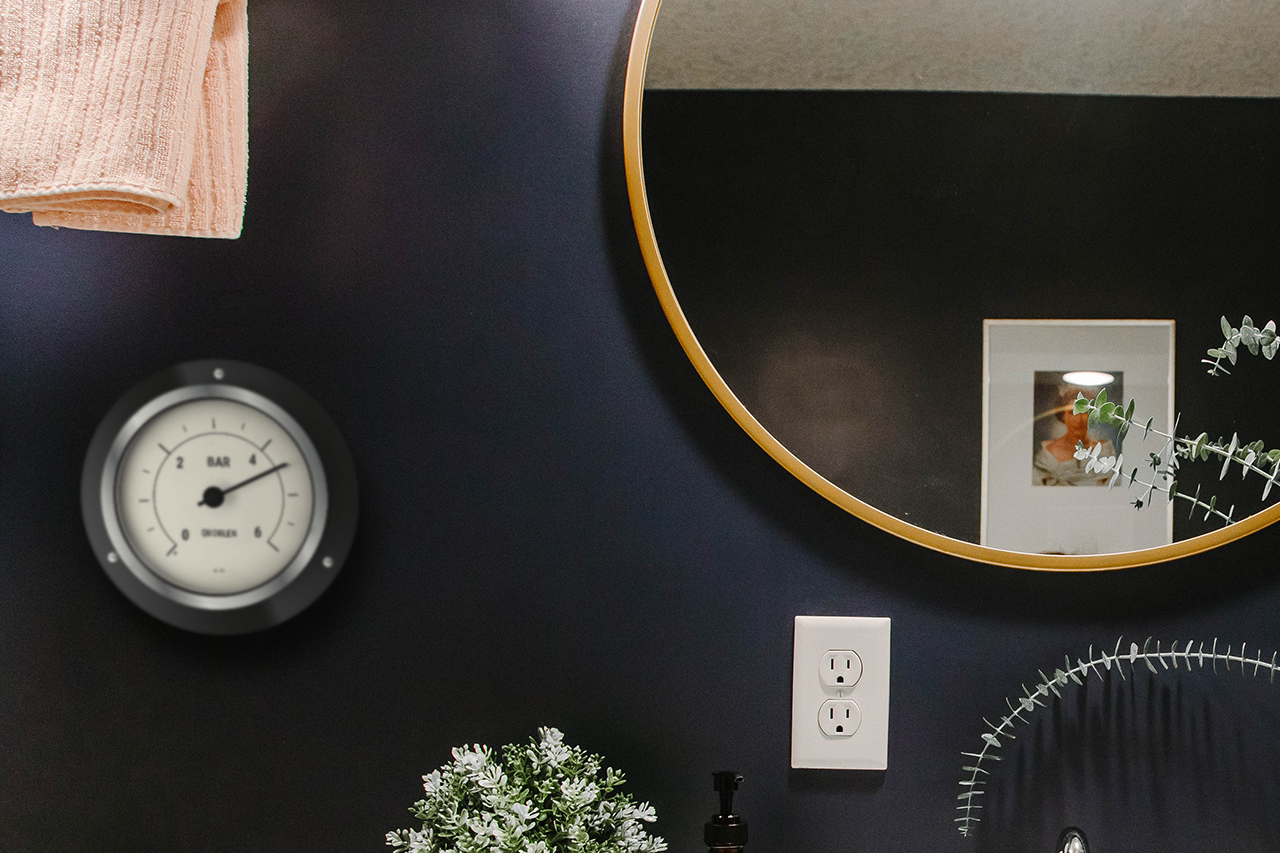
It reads 4.5; bar
